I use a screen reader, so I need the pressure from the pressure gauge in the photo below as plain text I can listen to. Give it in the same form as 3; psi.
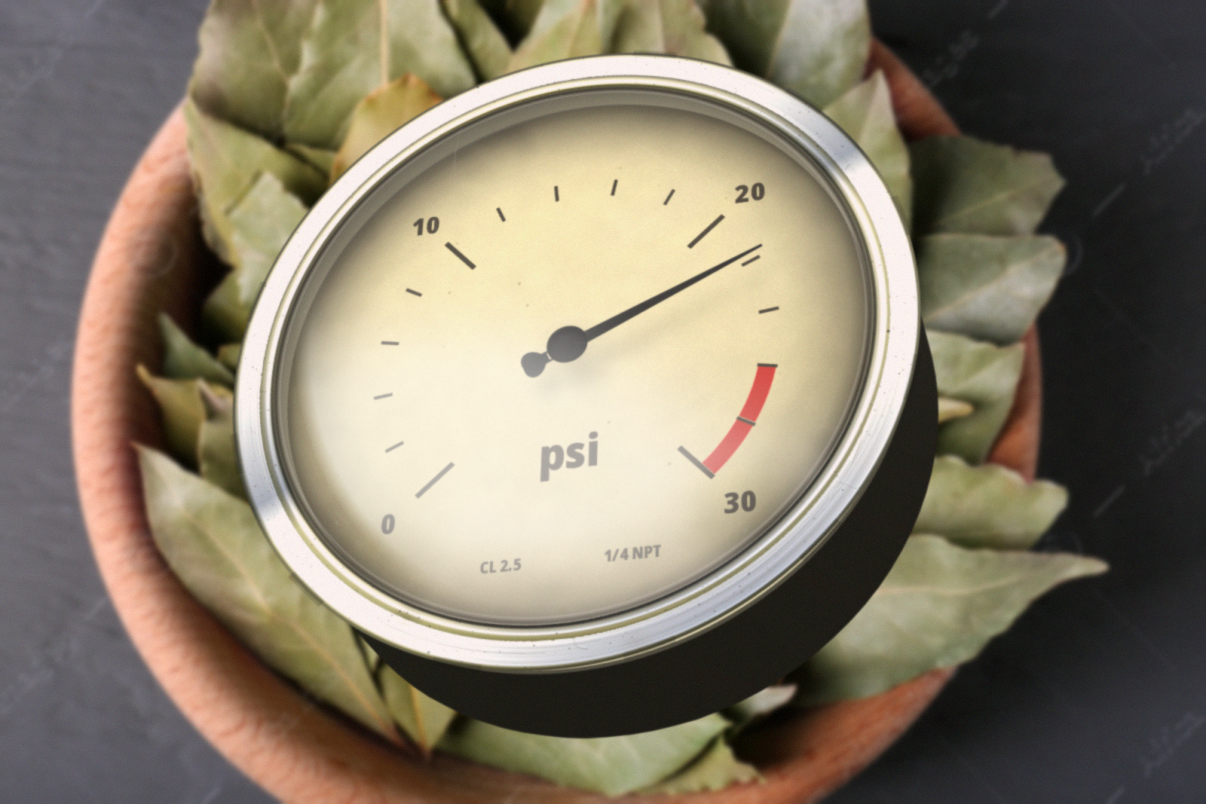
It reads 22; psi
